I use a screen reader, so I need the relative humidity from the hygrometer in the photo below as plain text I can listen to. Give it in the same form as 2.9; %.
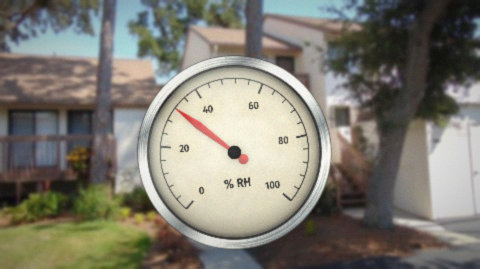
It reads 32; %
